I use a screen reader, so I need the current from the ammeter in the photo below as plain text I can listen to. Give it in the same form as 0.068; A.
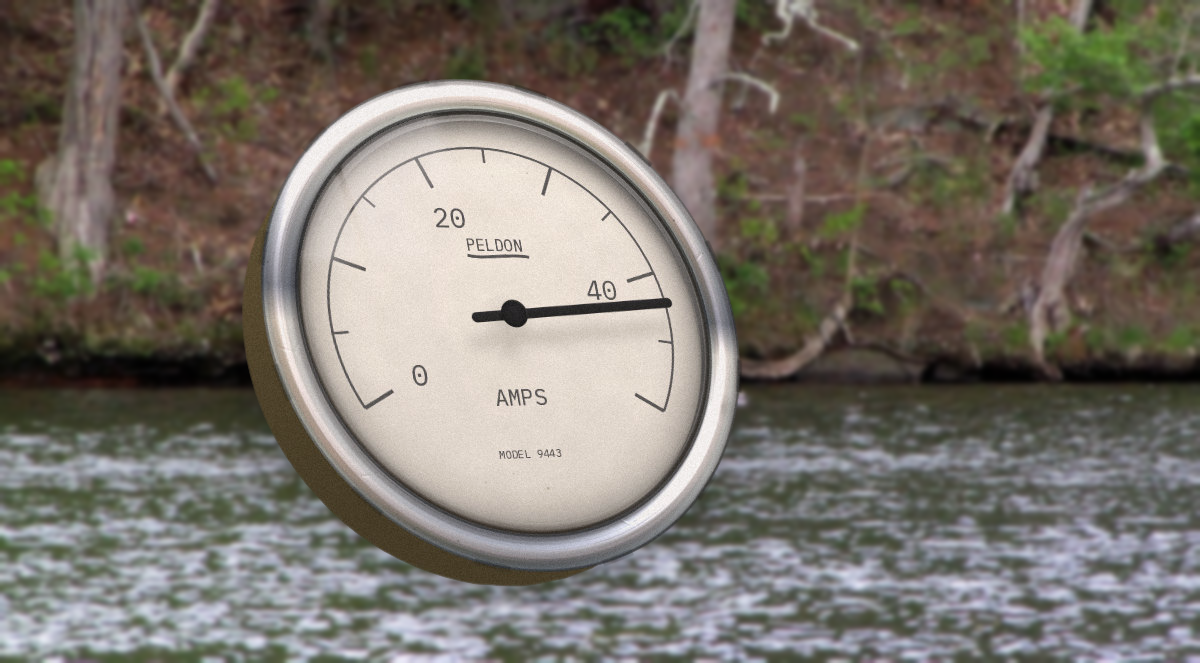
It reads 42.5; A
